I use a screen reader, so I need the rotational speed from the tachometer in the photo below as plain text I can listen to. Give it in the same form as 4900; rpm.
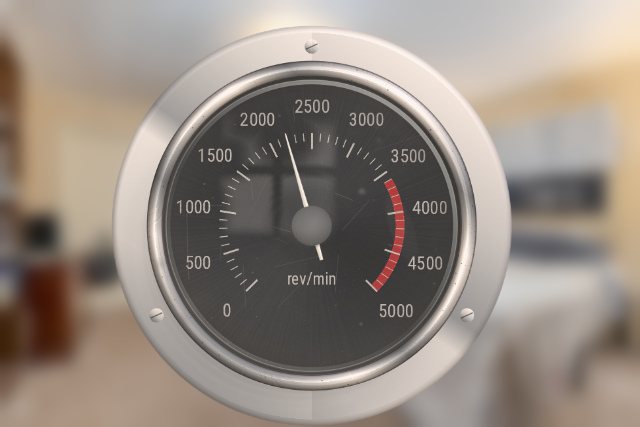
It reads 2200; rpm
